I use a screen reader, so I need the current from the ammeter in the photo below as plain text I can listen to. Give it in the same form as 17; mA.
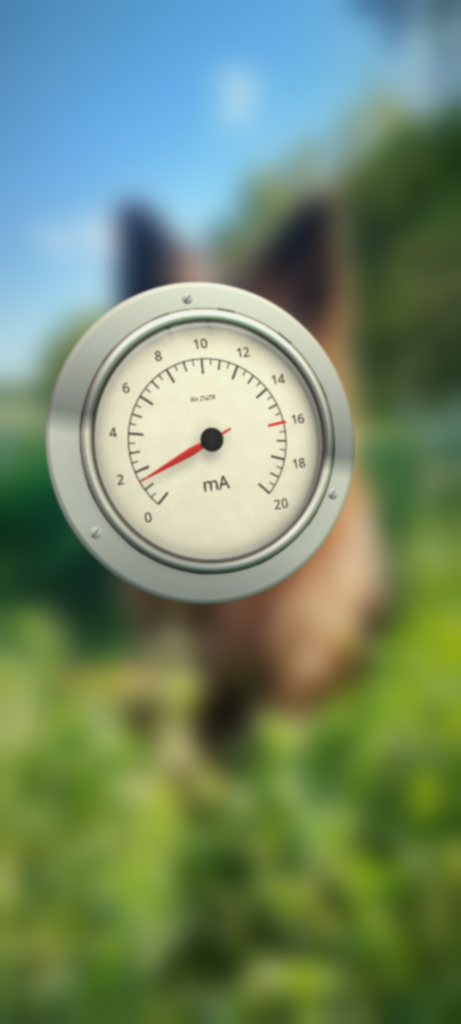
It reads 1.5; mA
